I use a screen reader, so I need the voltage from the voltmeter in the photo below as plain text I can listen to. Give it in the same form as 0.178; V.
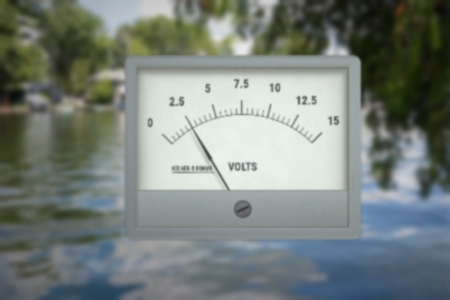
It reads 2.5; V
